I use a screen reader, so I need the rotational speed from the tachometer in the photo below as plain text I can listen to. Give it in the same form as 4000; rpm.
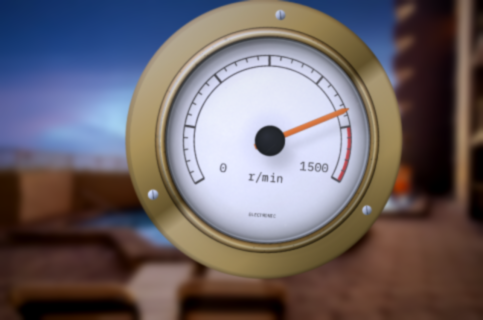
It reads 1175; rpm
